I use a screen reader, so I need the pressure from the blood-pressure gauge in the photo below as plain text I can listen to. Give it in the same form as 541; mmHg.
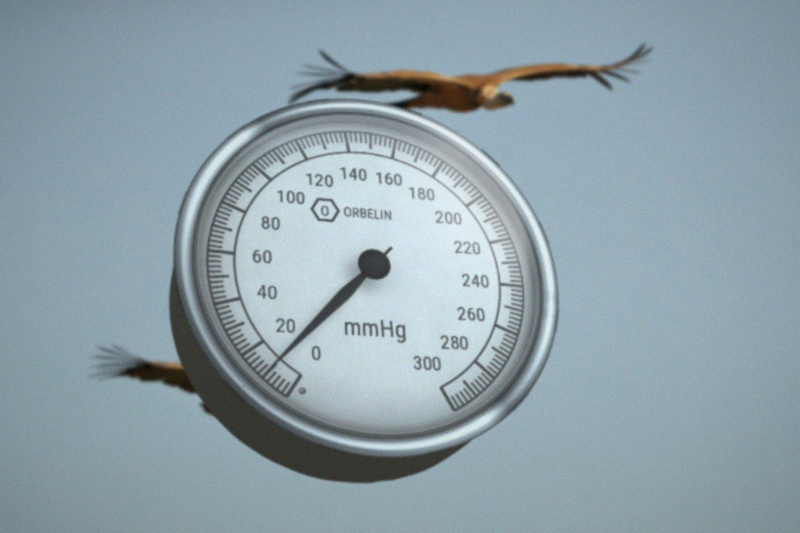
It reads 10; mmHg
